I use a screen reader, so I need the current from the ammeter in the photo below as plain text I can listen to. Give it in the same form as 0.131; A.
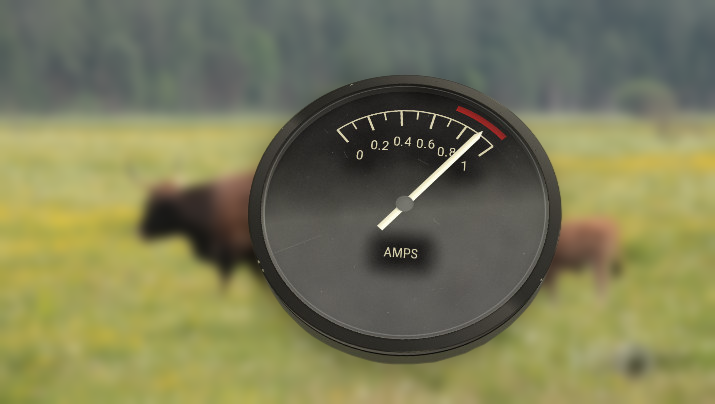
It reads 0.9; A
